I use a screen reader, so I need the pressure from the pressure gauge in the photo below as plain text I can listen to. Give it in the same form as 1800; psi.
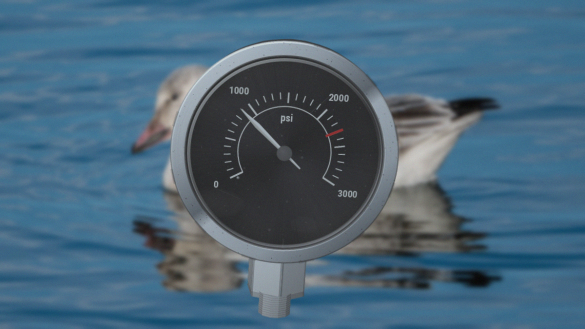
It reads 900; psi
